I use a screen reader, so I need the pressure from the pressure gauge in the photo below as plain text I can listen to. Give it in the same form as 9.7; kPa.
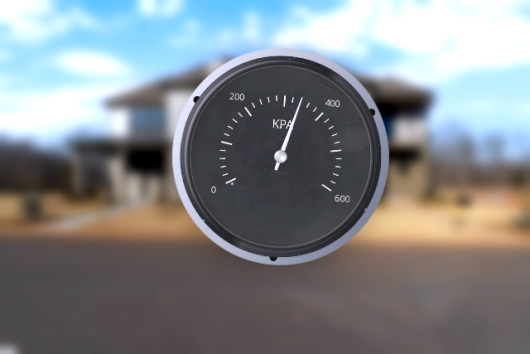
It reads 340; kPa
